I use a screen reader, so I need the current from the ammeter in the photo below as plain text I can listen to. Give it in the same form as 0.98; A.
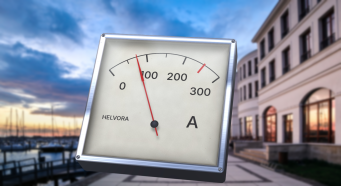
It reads 75; A
